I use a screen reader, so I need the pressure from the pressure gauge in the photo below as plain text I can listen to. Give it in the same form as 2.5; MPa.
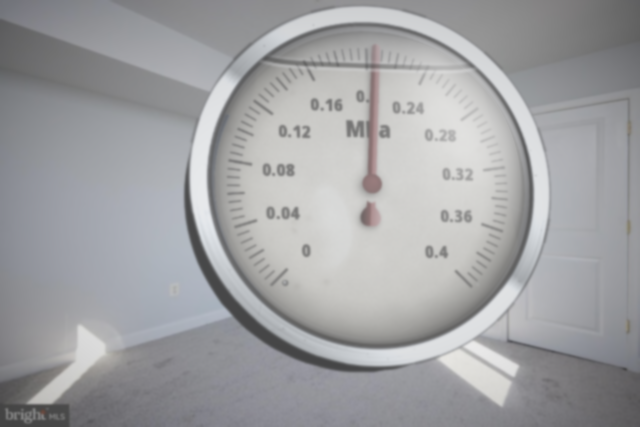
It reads 0.205; MPa
